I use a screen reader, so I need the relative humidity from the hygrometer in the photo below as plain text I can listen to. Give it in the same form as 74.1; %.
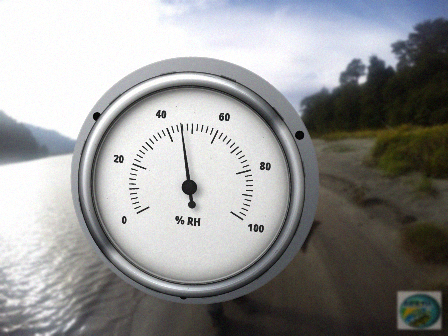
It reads 46; %
